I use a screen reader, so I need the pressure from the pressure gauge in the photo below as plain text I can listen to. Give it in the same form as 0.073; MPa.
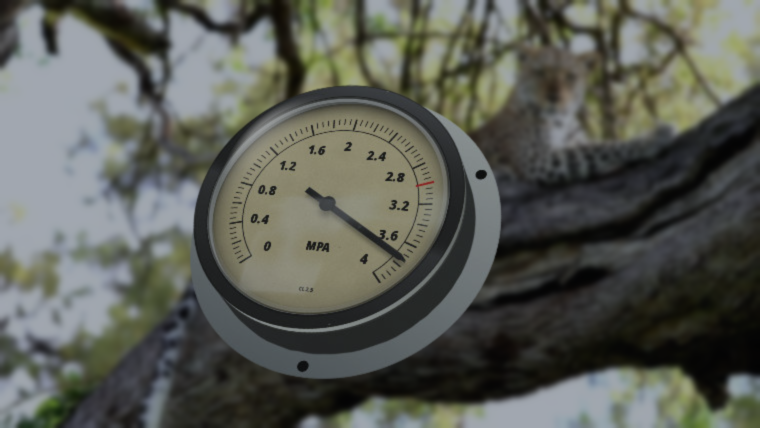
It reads 3.75; MPa
